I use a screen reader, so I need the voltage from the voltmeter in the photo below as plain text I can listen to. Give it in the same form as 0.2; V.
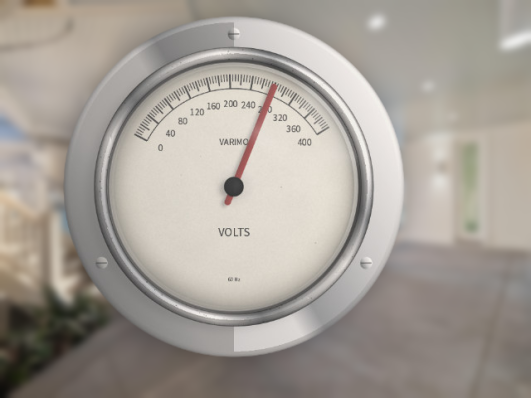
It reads 280; V
